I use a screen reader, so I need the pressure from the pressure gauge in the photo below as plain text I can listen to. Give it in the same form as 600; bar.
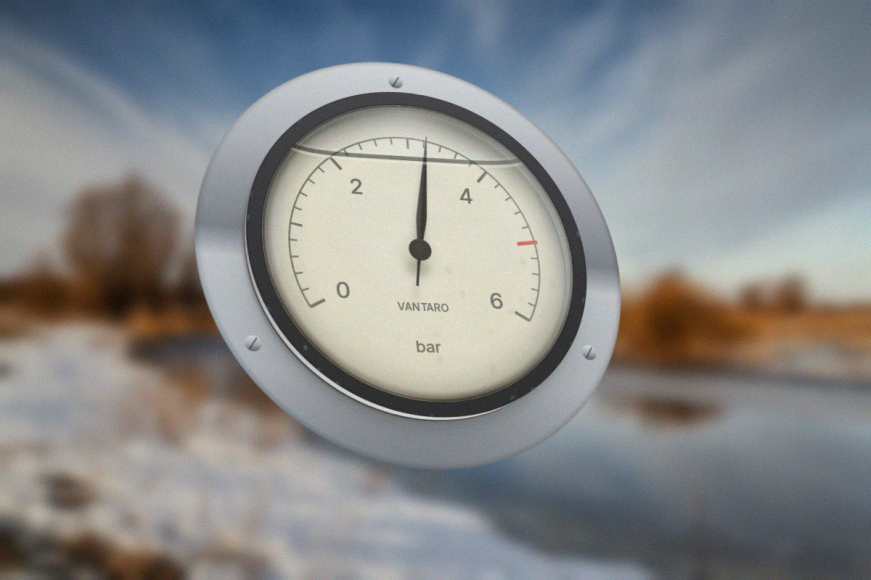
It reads 3.2; bar
